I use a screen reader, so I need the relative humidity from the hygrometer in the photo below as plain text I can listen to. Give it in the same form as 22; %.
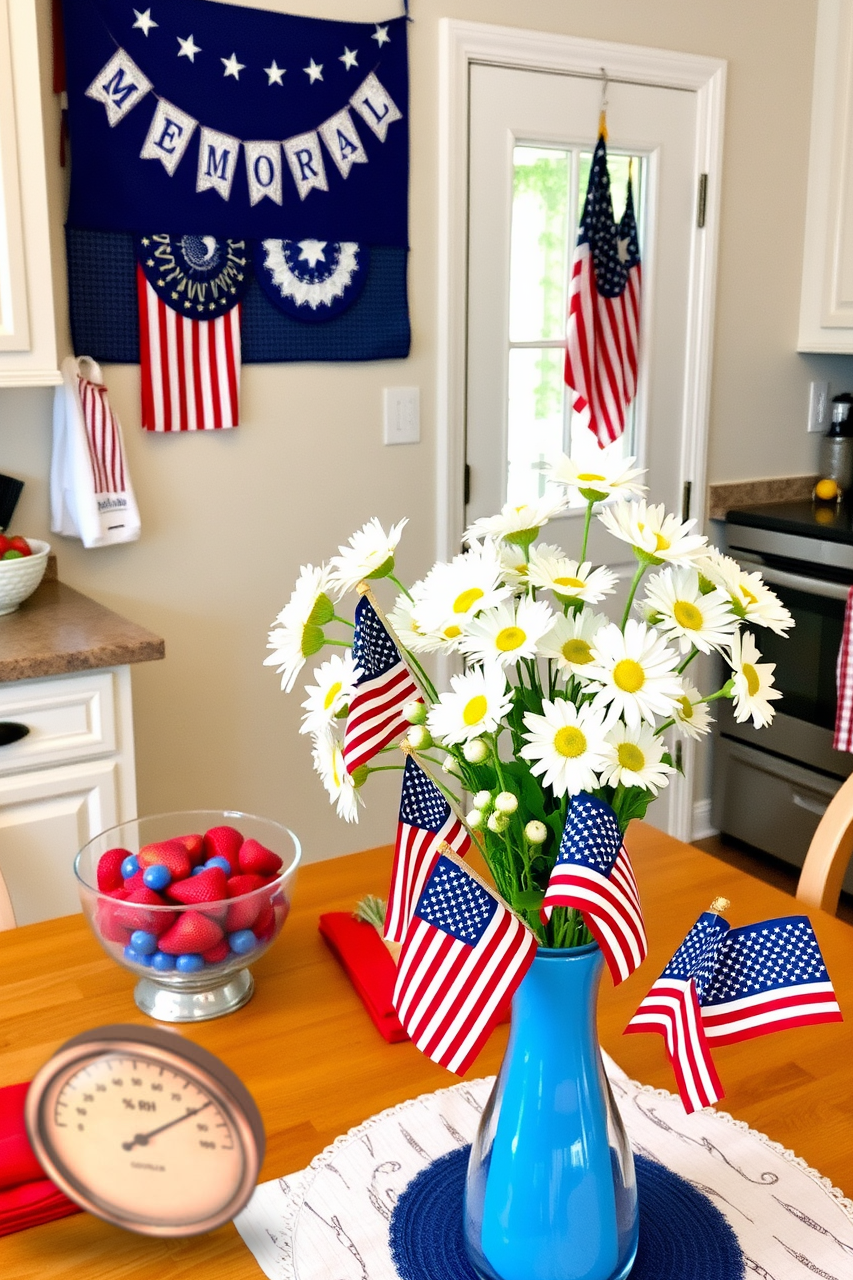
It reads 80; %
